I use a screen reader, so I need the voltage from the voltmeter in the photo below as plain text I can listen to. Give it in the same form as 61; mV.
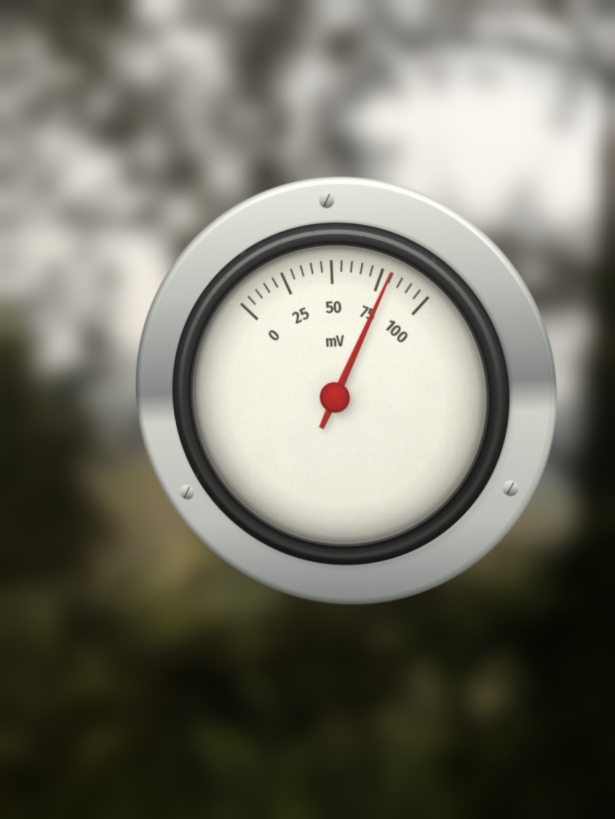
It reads 80; mV
